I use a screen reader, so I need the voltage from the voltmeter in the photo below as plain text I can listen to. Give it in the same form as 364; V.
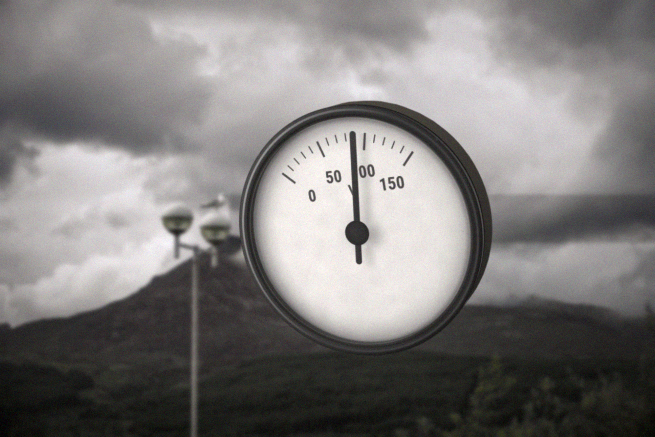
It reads 90; V
